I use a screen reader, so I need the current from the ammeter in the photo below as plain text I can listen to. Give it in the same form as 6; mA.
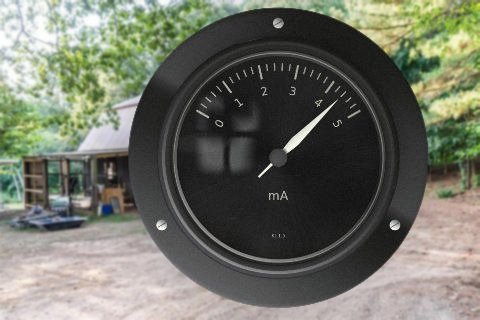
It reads 4.4; mA
